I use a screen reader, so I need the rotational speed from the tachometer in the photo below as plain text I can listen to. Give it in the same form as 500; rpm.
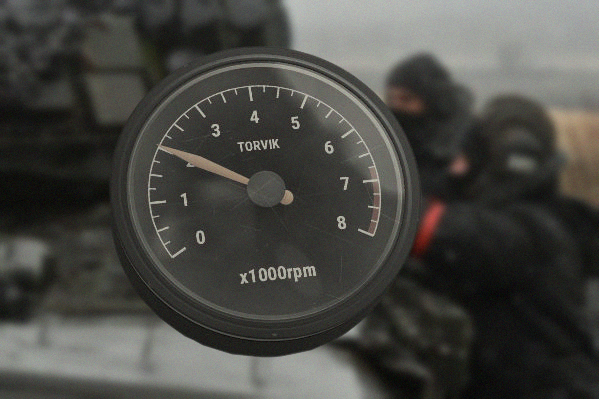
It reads 2000; rpm
